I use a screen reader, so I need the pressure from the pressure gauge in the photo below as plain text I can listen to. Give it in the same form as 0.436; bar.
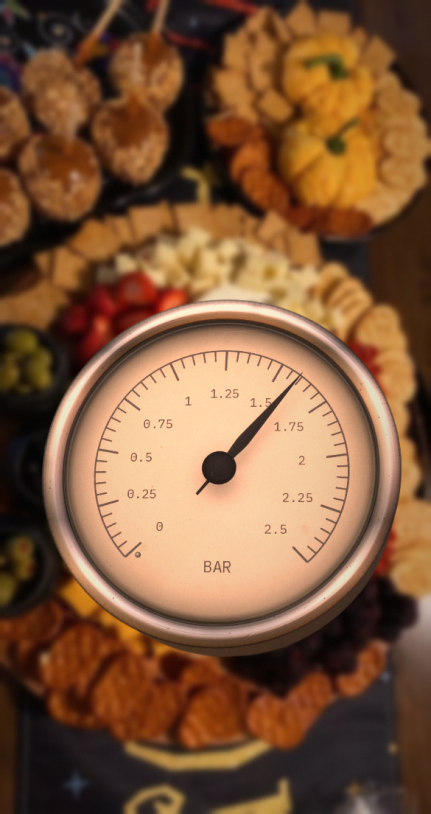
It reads 1.6; bar
